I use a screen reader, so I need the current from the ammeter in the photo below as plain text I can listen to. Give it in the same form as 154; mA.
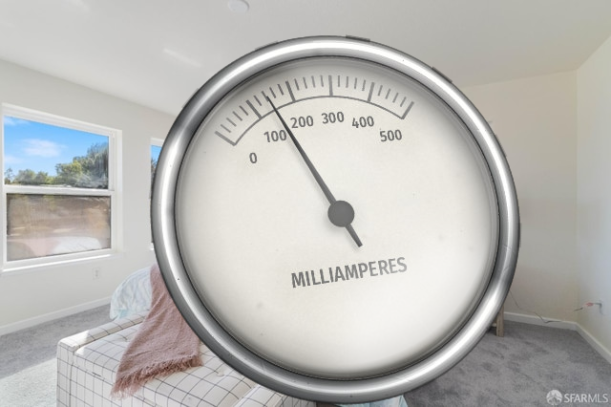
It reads 140; mA
